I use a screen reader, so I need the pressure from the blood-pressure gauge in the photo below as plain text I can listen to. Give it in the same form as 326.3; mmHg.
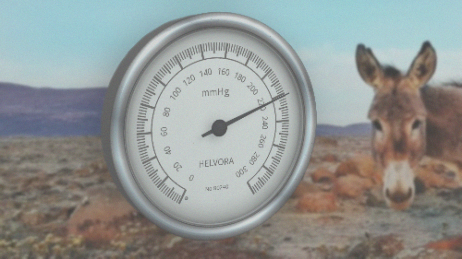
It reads 220; mmHg
